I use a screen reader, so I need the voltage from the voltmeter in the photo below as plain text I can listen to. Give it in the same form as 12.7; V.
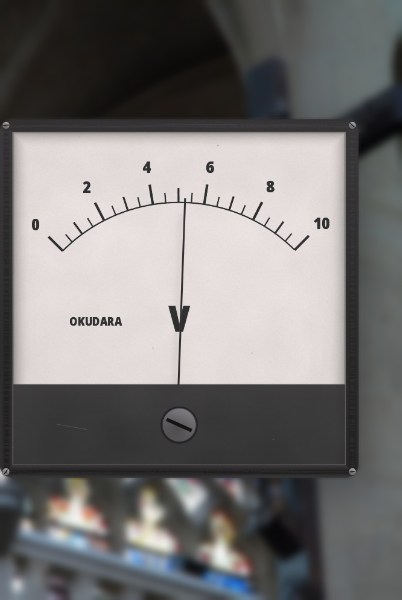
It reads 5.25; V
